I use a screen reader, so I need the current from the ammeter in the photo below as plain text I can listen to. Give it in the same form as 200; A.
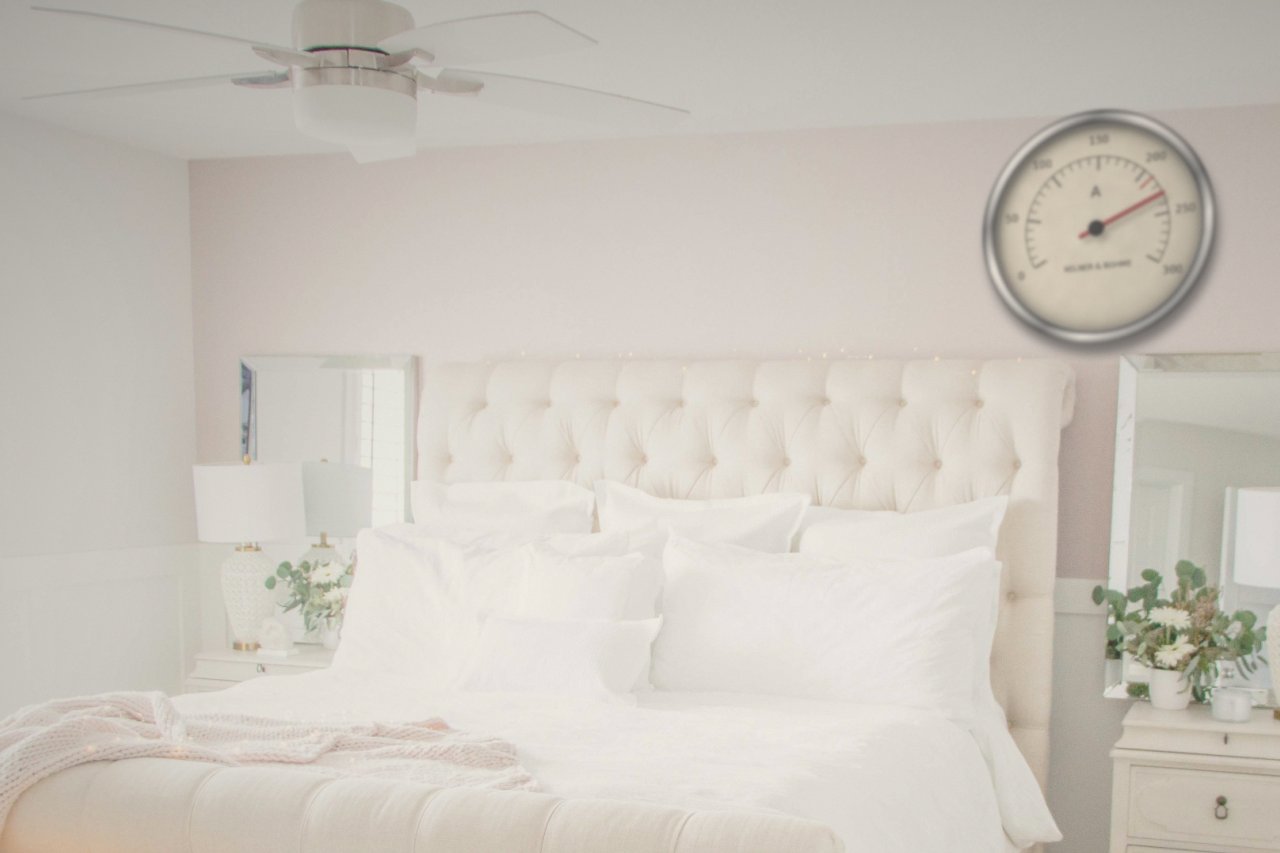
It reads 230; A
